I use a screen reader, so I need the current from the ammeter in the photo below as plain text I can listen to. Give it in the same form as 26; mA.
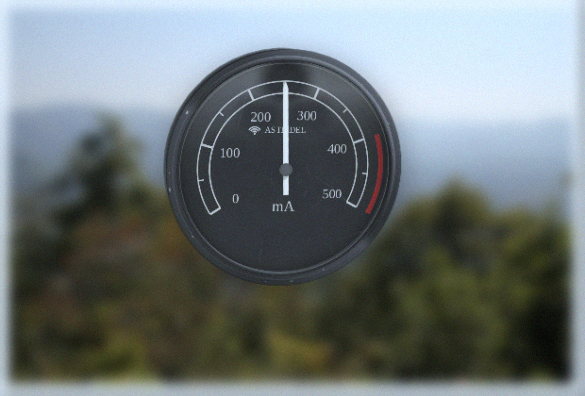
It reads 250; mA
